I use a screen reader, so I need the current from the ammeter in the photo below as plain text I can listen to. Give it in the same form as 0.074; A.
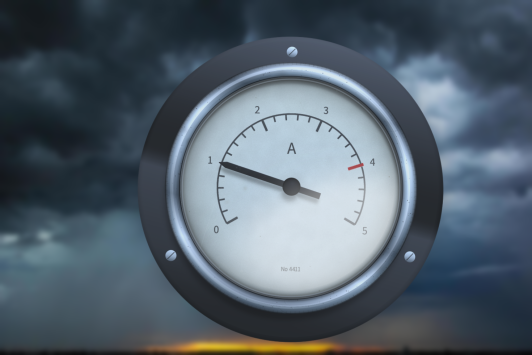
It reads 1; A
